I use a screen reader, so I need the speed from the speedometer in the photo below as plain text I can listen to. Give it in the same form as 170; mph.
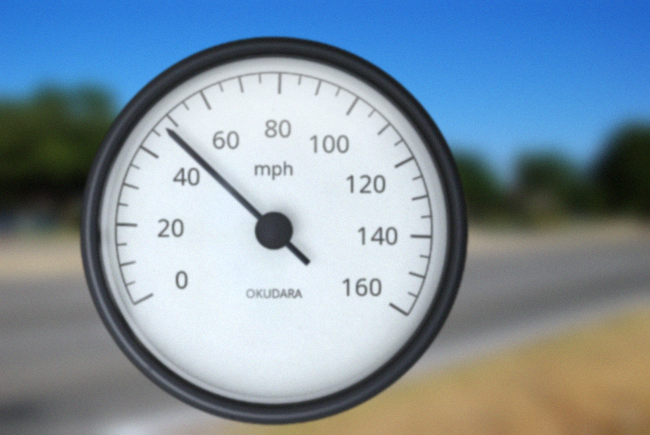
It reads 47.5; mph
